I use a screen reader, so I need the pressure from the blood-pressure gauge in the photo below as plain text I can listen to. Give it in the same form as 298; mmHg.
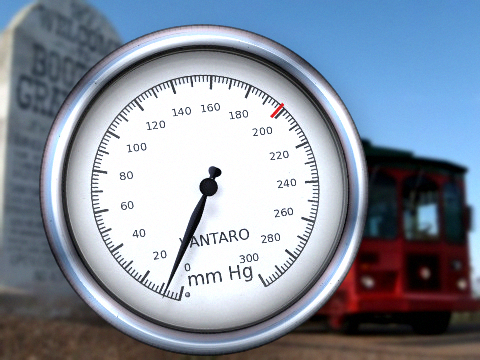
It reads 8; mmHg
